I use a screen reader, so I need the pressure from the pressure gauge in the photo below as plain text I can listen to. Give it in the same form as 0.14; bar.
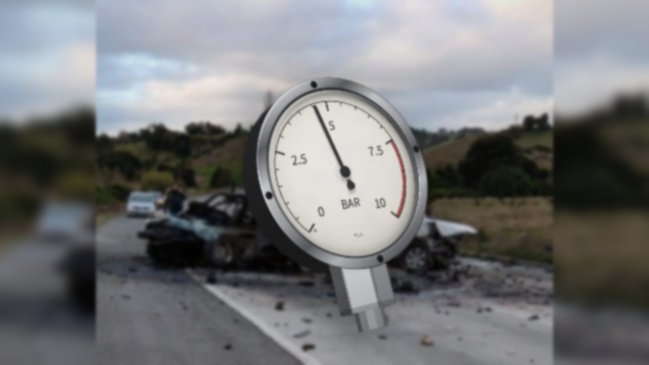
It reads 4.5; bar
